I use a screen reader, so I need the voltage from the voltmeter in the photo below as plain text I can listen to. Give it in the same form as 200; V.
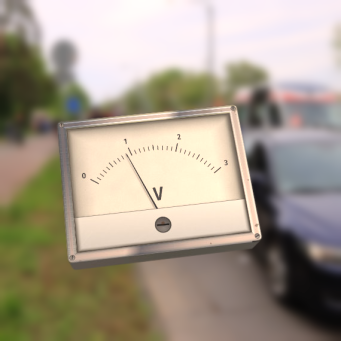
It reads 0.9; V
